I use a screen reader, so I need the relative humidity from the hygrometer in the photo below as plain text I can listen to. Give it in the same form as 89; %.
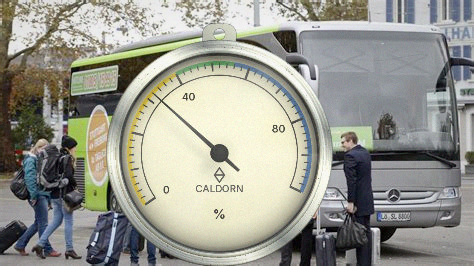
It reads 32; %
